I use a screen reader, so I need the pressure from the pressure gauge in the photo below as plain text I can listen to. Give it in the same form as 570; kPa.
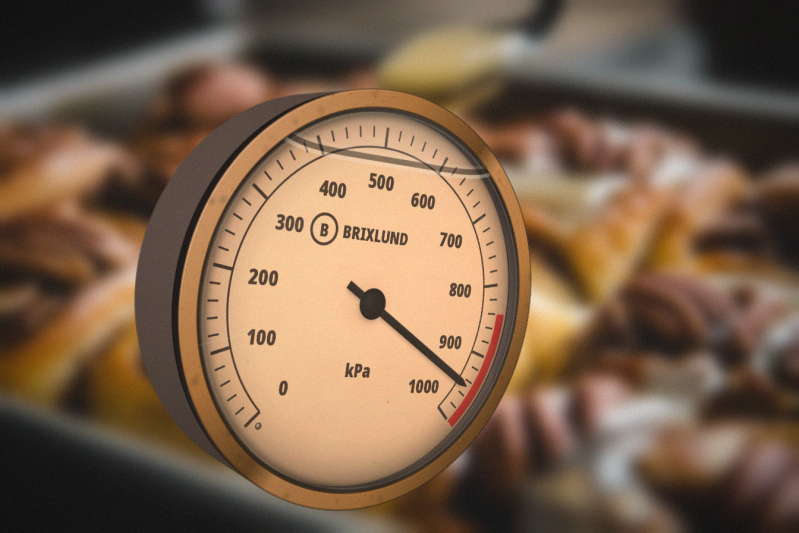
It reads 950; kPa
